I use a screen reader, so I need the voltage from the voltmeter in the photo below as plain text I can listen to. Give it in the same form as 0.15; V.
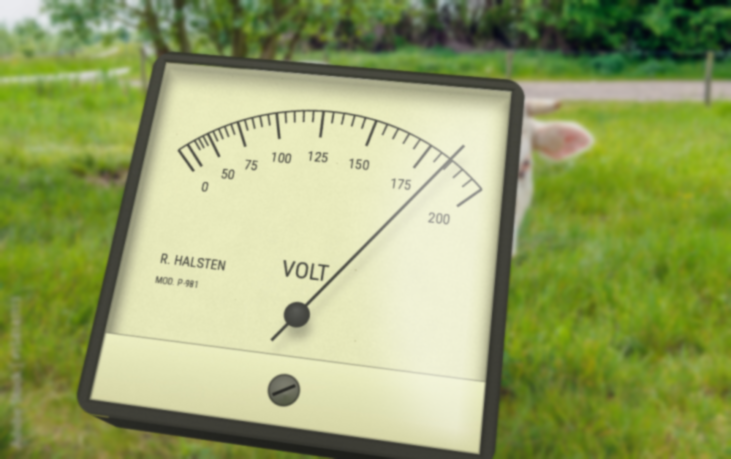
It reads 185; V
